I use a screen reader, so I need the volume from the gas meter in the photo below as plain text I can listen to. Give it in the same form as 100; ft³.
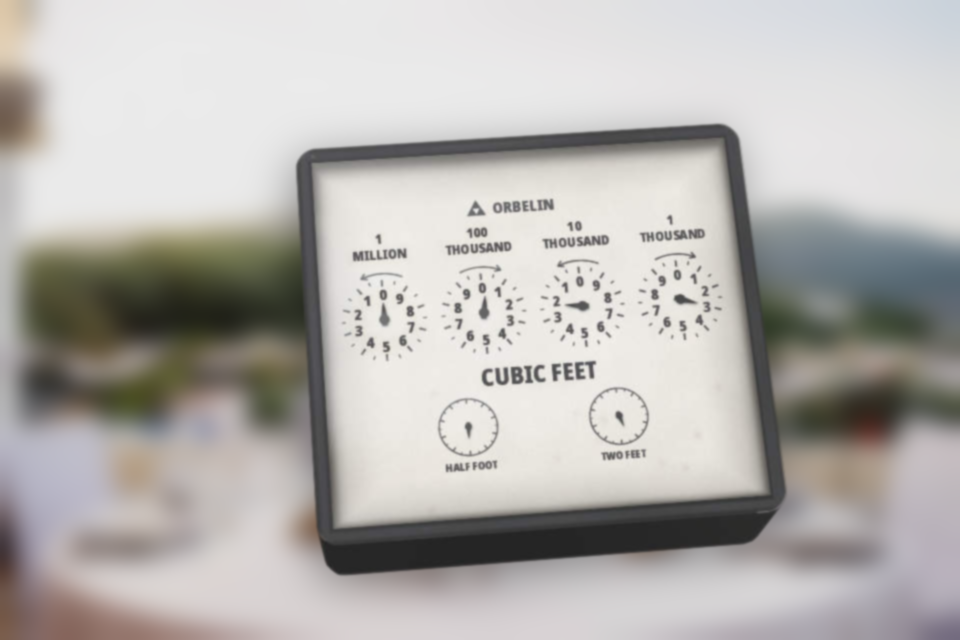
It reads 2300; ft³
